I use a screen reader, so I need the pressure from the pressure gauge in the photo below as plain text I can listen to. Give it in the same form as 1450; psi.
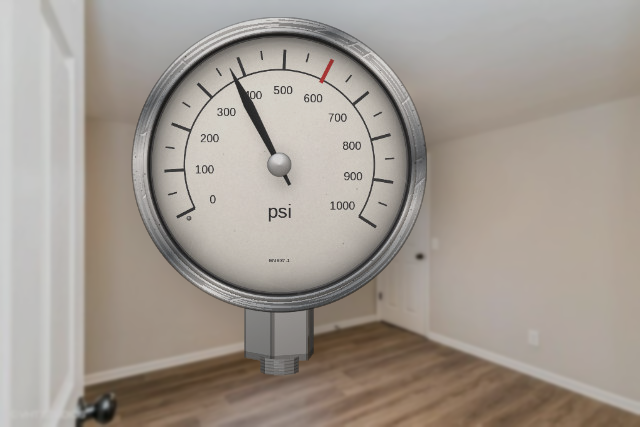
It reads 375; psi
